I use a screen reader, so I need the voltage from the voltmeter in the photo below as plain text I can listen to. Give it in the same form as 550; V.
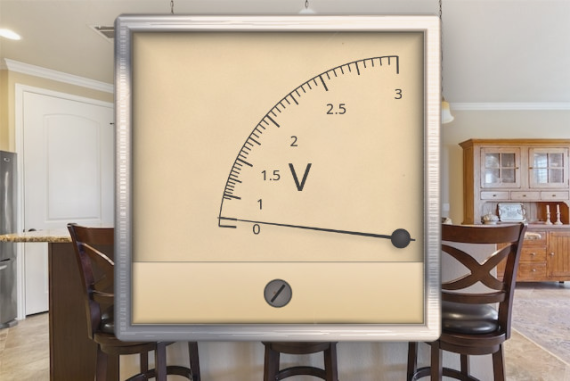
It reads 0.5; V
